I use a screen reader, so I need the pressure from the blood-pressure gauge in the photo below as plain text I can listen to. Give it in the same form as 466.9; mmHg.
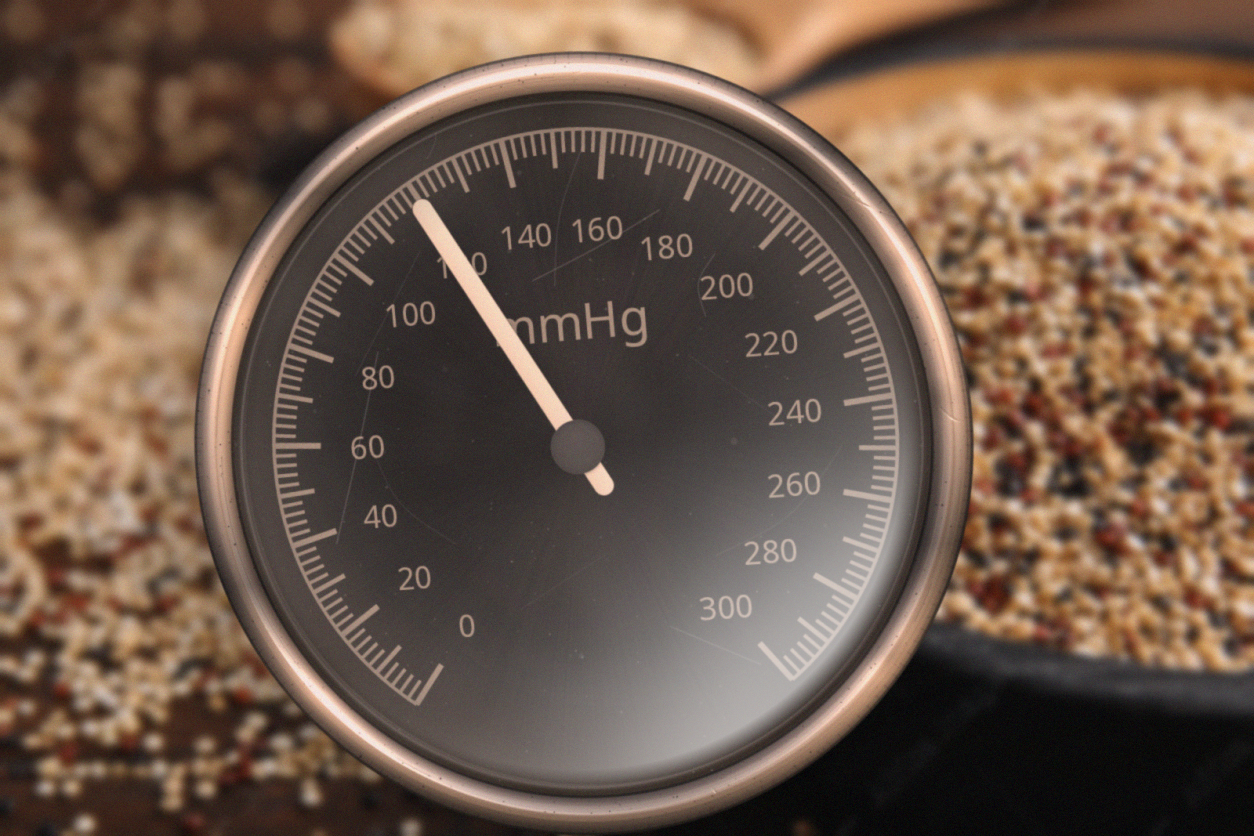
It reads 120; mmHg
